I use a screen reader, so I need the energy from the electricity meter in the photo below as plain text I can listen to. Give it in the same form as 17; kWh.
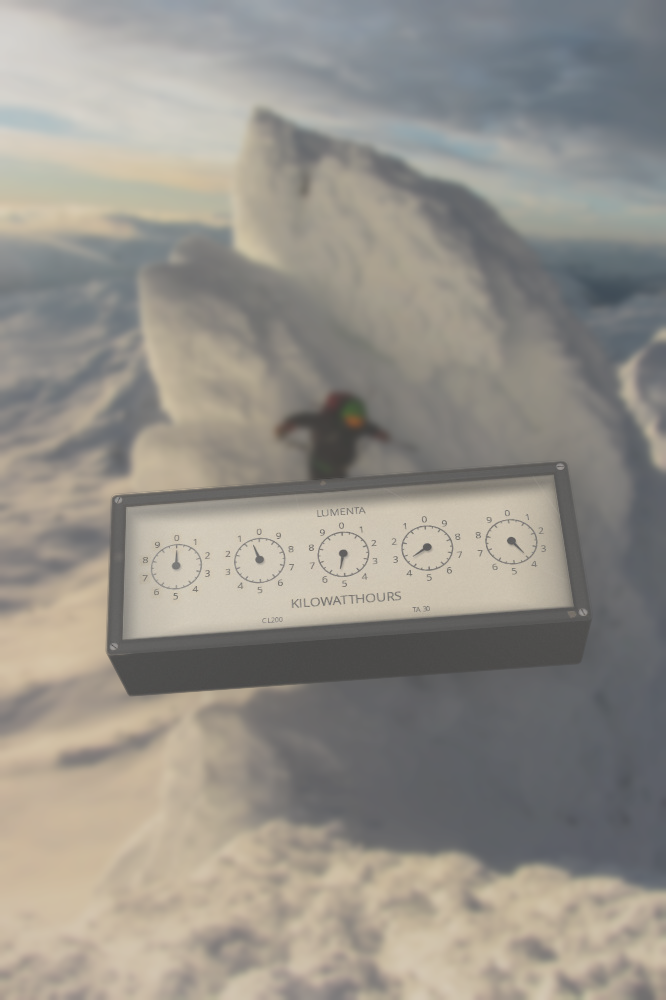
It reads 534; kWh
